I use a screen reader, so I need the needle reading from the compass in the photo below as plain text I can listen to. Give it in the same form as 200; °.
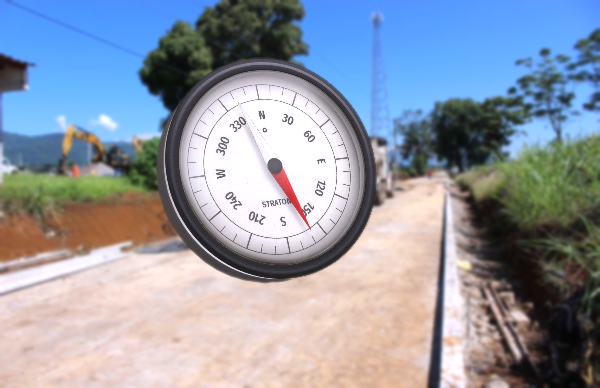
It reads 160; °
